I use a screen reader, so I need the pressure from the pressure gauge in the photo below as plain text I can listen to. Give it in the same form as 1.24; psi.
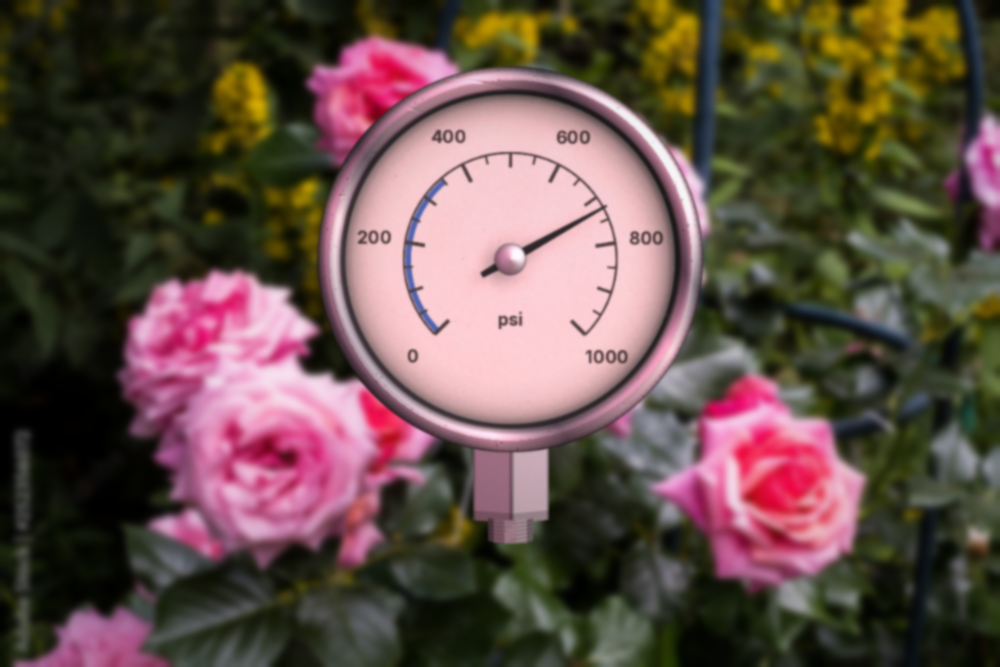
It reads 725; psi
